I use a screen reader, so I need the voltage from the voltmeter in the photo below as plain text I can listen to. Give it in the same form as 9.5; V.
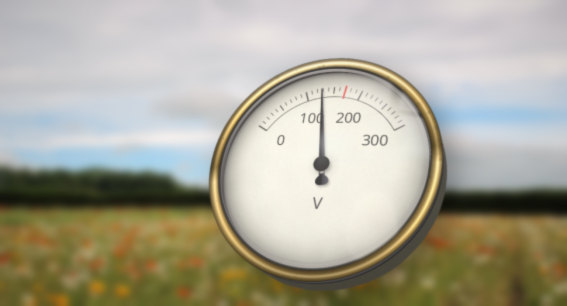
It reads 130; V
